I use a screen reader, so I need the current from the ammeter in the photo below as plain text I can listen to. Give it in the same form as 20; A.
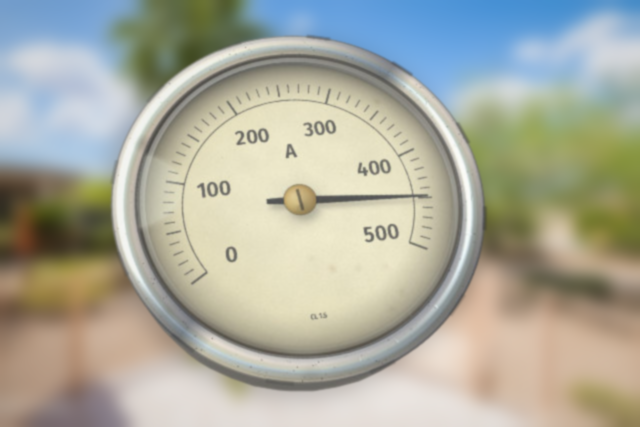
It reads 450; A
